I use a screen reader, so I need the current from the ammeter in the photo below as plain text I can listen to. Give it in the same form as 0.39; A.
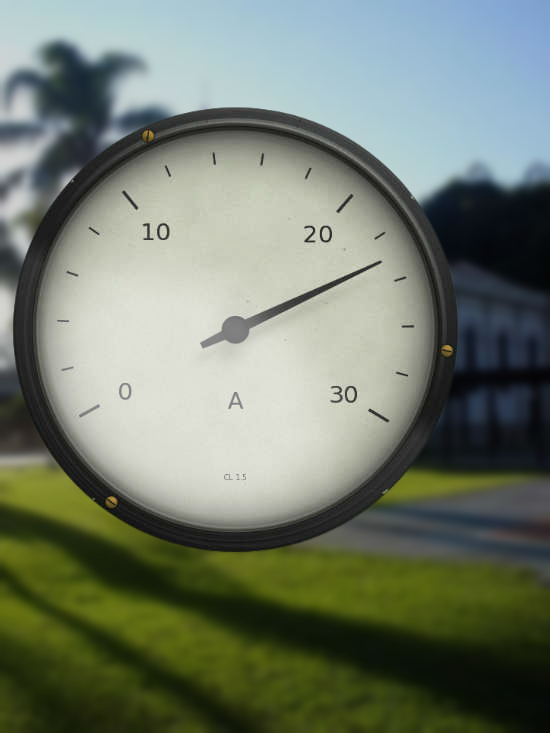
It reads 23; A
